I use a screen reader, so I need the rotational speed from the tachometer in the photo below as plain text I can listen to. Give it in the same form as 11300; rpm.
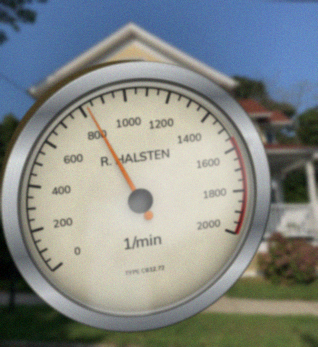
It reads 825; rpm
